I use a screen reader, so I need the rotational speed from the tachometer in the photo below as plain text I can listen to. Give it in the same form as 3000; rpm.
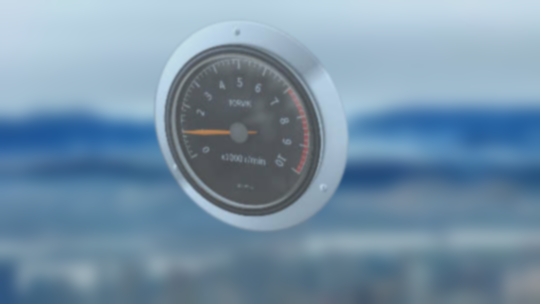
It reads 1000; rpm
